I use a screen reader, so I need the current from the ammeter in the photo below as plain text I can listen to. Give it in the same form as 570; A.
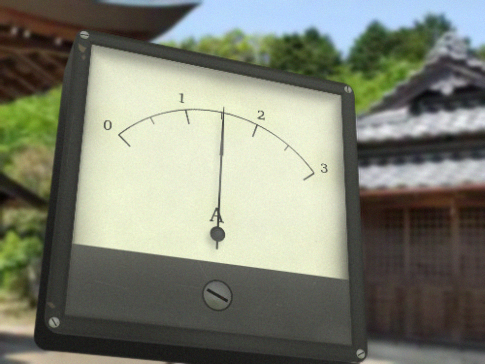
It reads 1.5; A
